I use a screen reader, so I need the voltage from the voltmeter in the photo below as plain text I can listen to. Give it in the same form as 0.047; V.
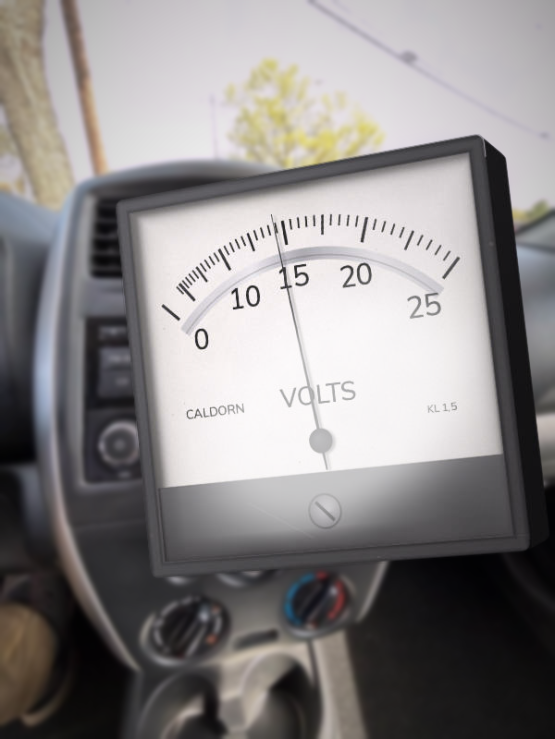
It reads 14.5; V
